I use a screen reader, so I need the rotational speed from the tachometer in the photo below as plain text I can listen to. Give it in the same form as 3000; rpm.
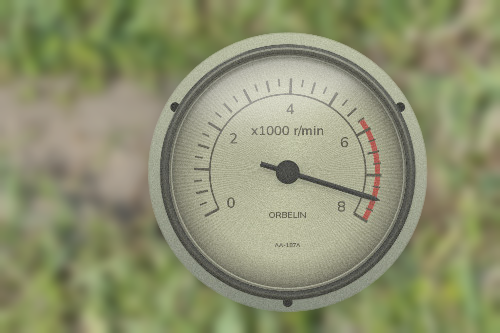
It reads 7500; rpm
